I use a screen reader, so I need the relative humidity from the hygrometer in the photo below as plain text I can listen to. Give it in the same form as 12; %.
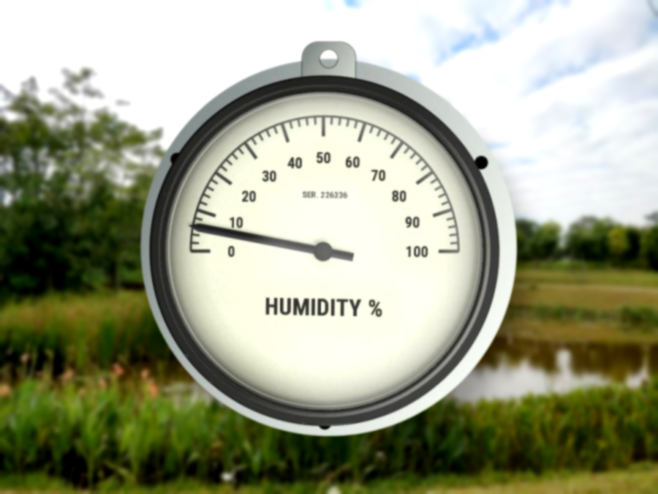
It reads 6; %
